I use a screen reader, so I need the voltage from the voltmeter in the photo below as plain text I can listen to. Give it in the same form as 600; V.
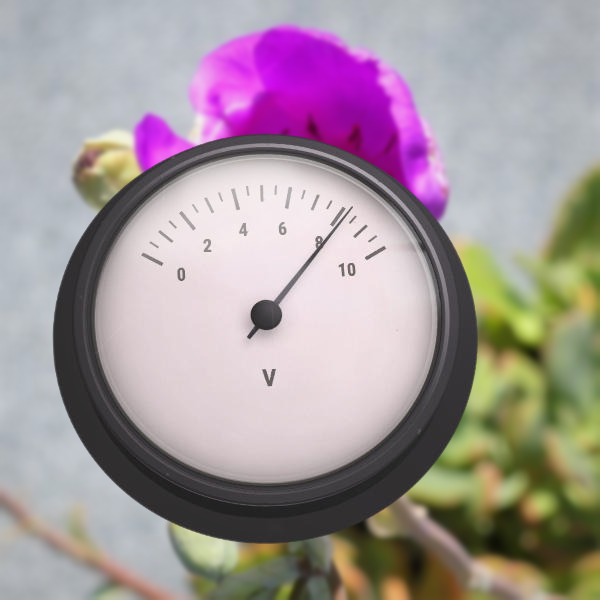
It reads 8.25; V
